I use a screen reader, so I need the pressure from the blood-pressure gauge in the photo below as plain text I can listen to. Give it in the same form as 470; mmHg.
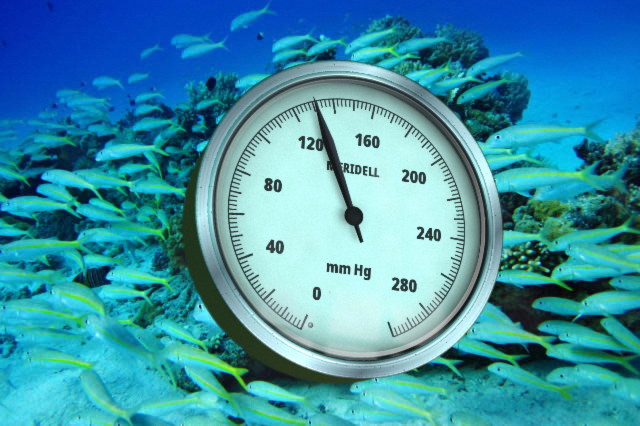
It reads 130; mmHg
